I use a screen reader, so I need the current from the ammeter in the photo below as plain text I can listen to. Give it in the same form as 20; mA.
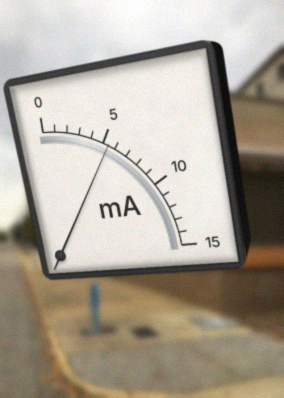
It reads 5.5; mA
